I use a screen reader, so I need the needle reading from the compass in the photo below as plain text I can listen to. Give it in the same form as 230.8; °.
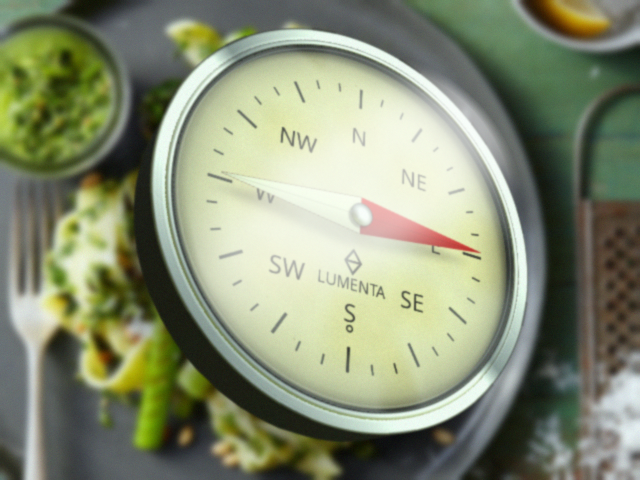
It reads 90; °
